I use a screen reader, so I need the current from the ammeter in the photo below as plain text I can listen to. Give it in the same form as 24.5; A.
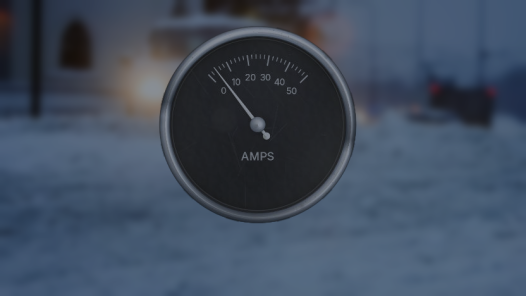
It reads 4; A
